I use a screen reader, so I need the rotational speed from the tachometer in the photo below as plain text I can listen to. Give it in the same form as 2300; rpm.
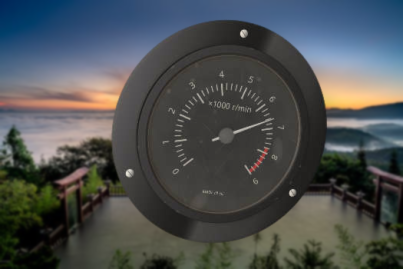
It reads 6600; rpm
